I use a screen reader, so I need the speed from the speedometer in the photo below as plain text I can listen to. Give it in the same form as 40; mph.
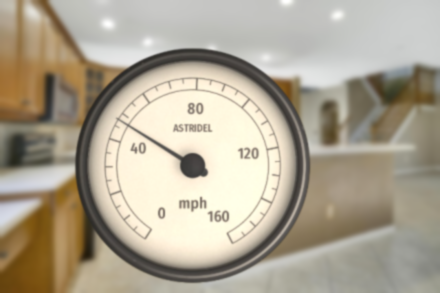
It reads 47.5; mph
